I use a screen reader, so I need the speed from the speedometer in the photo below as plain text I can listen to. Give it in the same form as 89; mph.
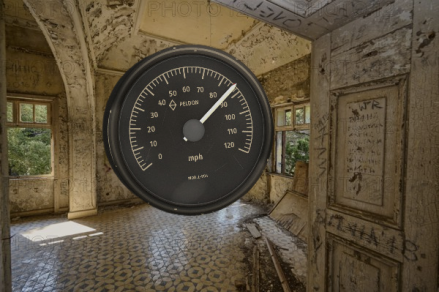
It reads 86; mph
